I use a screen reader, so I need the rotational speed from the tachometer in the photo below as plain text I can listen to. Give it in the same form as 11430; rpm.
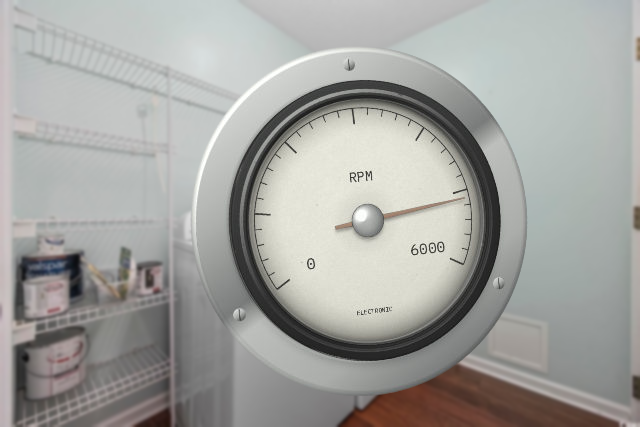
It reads 5100; rpm
